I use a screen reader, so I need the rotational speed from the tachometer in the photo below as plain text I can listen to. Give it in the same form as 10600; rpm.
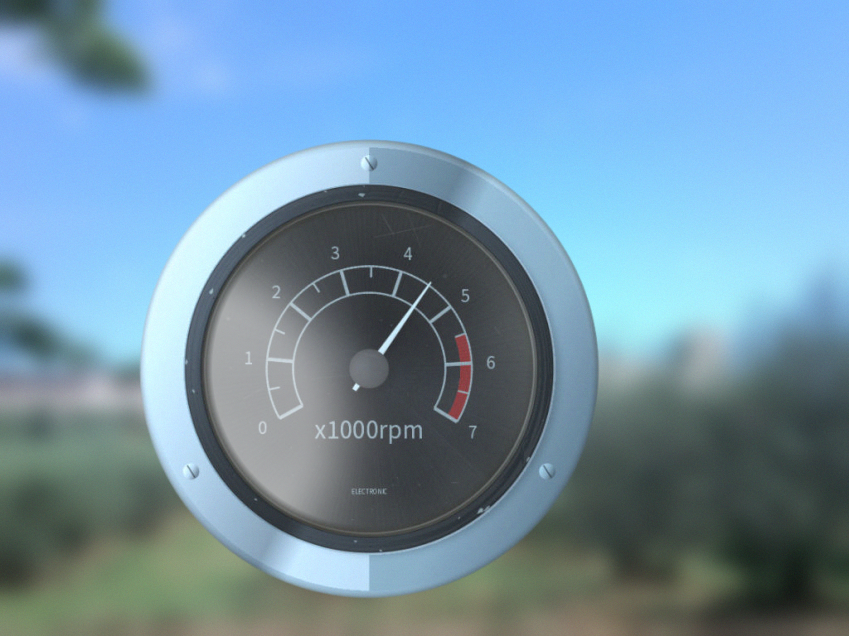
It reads 4500; rpm
